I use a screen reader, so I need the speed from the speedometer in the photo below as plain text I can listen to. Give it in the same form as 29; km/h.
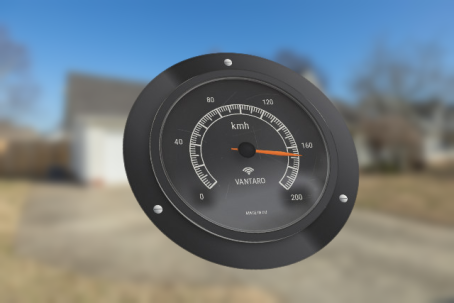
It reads 170; km/h
